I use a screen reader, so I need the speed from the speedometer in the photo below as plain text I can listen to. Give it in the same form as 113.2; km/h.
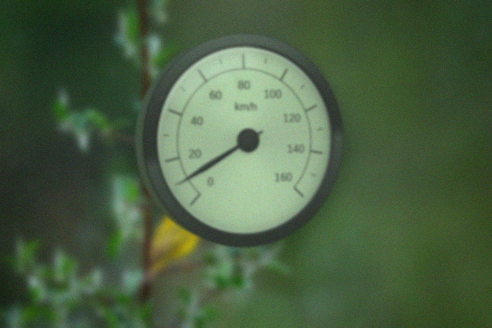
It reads 10; km/h
